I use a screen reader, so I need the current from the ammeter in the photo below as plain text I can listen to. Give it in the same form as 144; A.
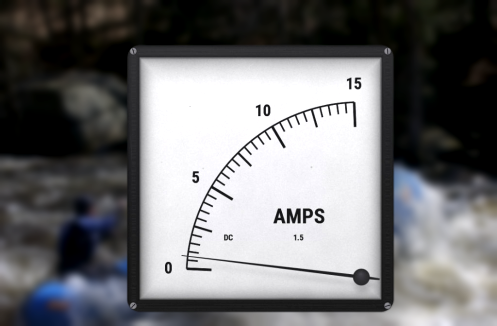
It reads 0.75; A
